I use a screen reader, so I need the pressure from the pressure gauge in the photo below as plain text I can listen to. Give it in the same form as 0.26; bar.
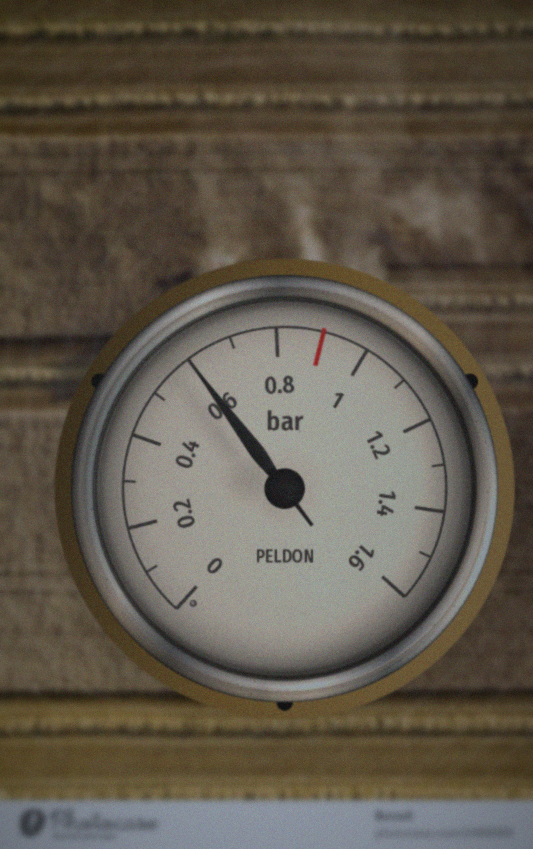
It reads 0.6; bar
